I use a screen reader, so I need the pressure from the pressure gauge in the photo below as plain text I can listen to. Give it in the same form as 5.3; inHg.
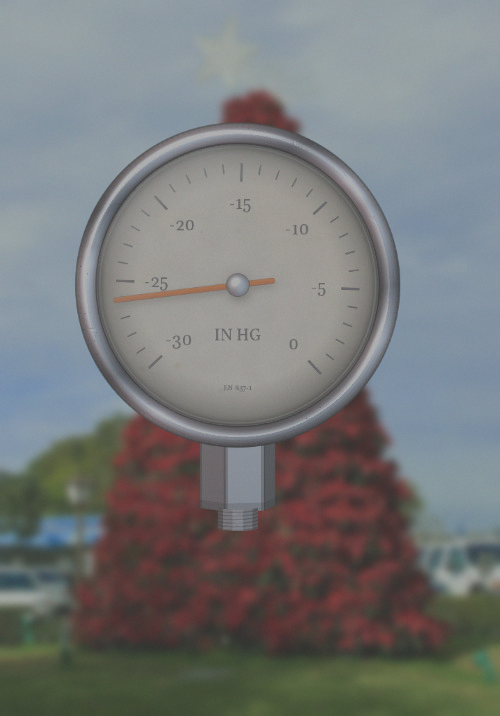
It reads -26; inHg
